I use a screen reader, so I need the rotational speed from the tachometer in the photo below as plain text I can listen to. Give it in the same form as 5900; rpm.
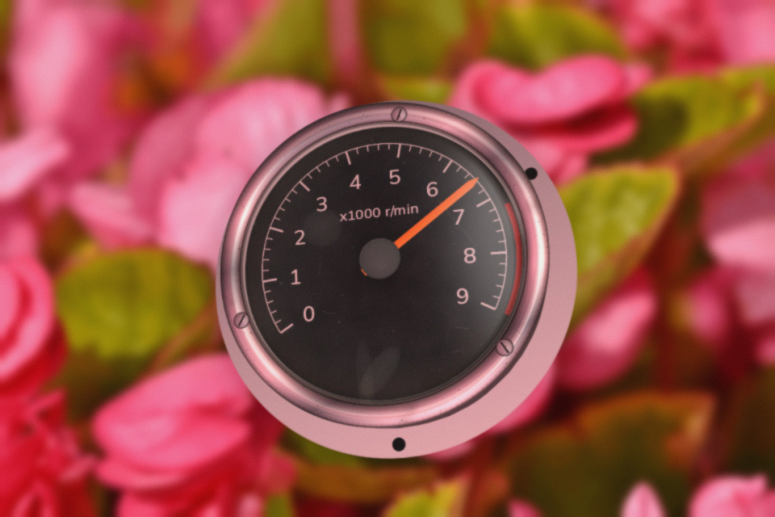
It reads 6600; rpm
